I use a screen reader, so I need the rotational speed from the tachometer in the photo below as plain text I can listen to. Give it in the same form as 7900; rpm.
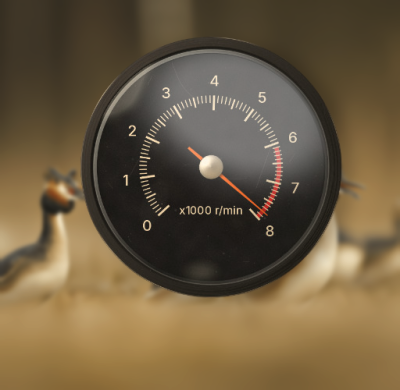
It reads 7800; rpm
